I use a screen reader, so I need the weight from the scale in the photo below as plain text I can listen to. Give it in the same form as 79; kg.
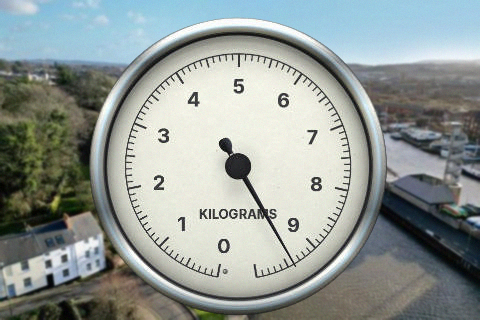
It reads 9.4; kg
